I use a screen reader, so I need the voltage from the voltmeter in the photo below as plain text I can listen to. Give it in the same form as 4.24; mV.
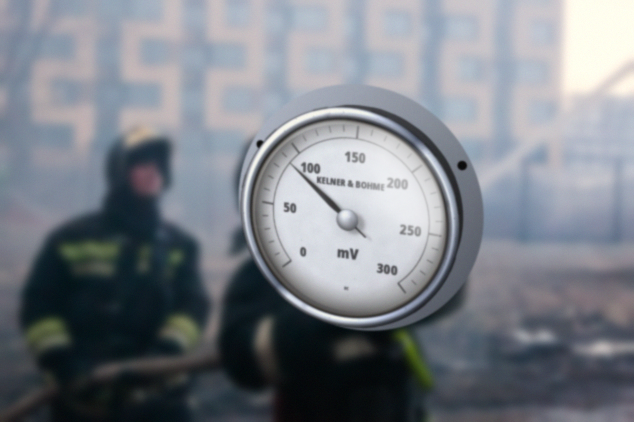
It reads 90; mV
